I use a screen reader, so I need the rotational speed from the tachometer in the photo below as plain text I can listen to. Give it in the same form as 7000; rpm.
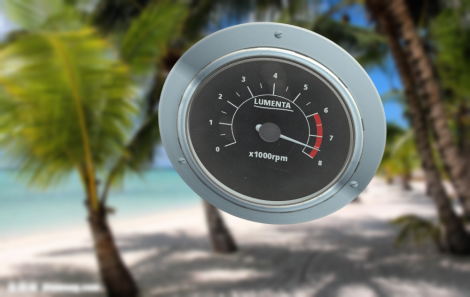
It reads 7500; rpm
